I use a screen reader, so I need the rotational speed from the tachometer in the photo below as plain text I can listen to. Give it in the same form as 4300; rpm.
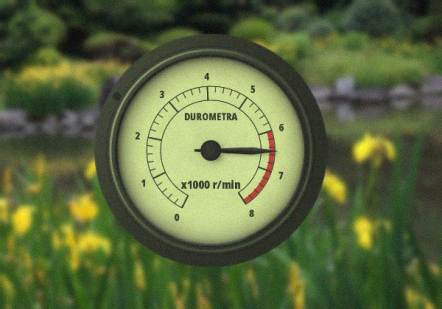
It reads 6500; rpm
